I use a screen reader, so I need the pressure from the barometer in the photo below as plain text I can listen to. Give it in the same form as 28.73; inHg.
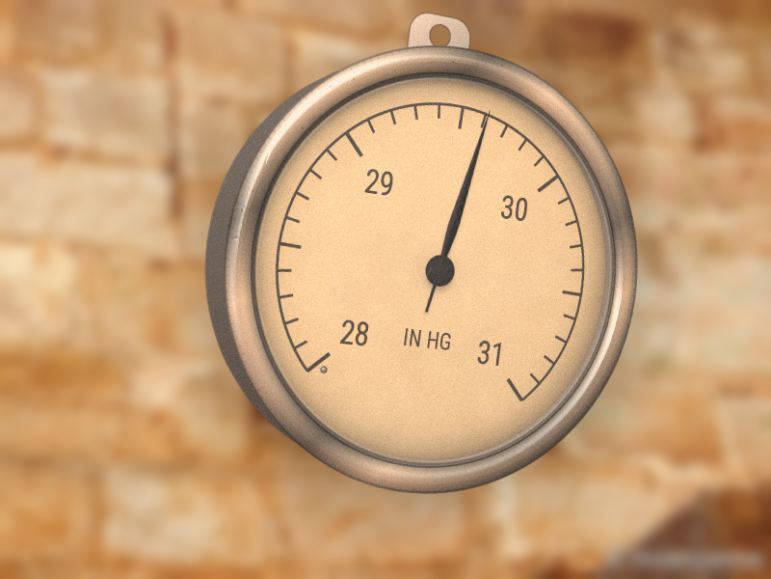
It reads 29.6; inHg
